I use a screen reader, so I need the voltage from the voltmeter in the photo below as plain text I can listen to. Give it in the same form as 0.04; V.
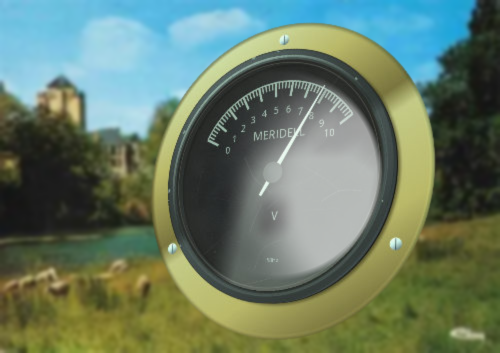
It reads 8; V
